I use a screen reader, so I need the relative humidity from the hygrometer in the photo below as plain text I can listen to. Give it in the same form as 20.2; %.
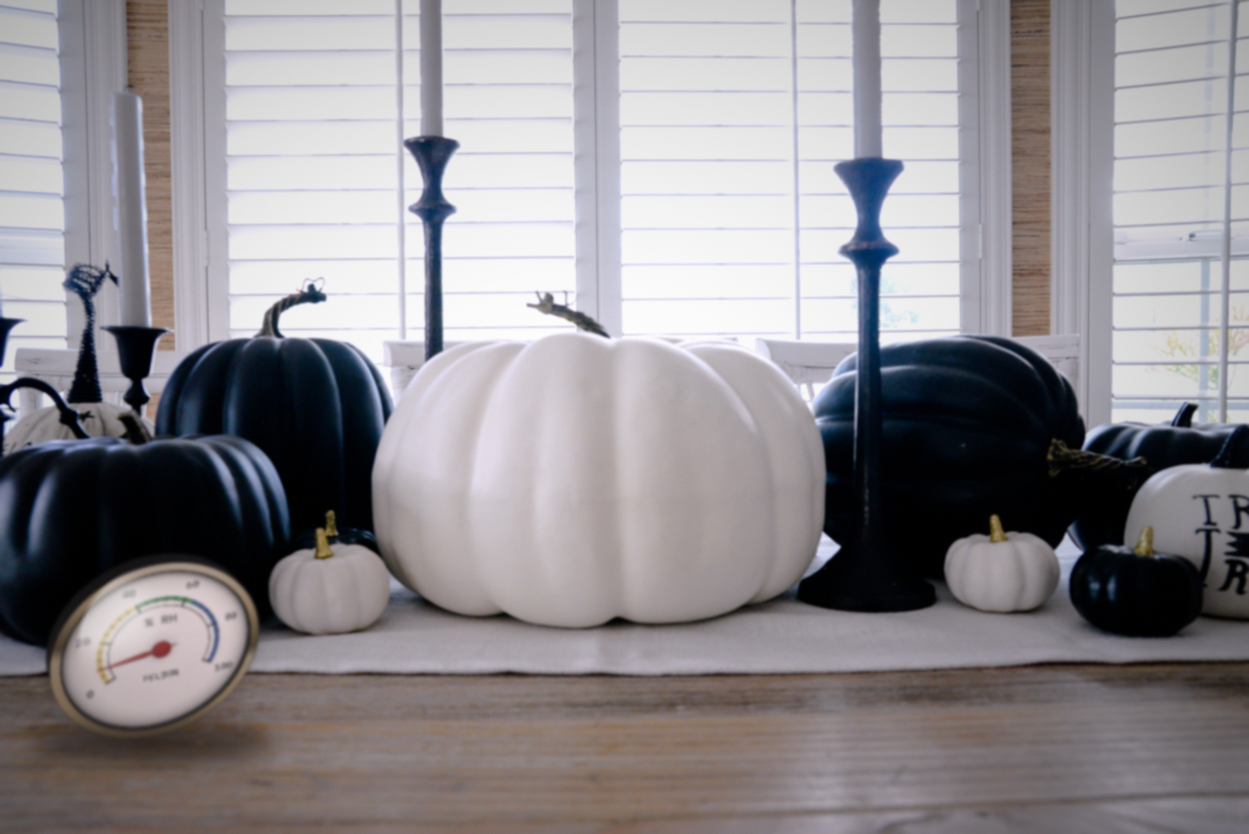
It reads 8; %
